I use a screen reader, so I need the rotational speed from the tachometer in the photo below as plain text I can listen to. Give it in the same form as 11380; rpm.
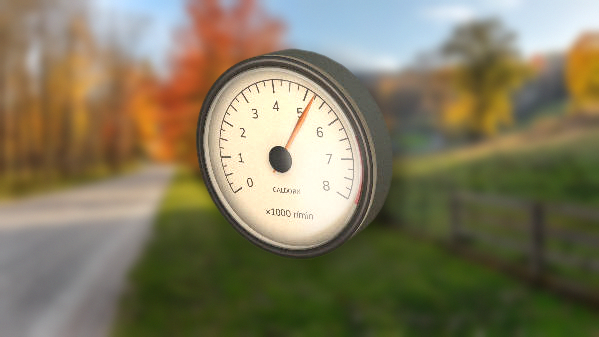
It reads 5250; rpm
